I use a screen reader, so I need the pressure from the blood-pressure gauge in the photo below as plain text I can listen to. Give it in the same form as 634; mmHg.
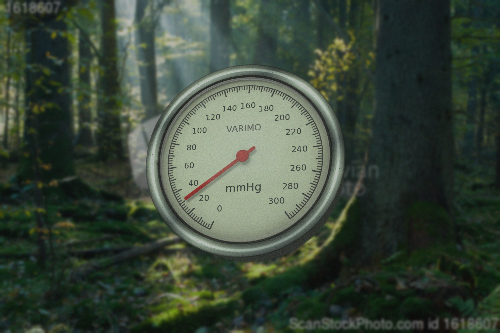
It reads 30; mmHg
